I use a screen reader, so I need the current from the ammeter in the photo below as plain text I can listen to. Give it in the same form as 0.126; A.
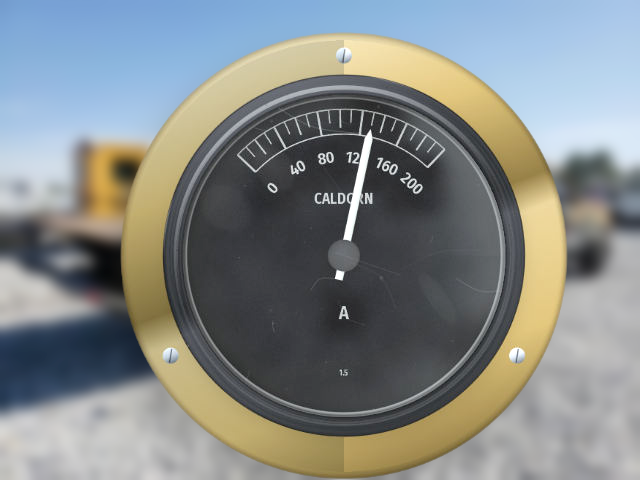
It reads 130; A
